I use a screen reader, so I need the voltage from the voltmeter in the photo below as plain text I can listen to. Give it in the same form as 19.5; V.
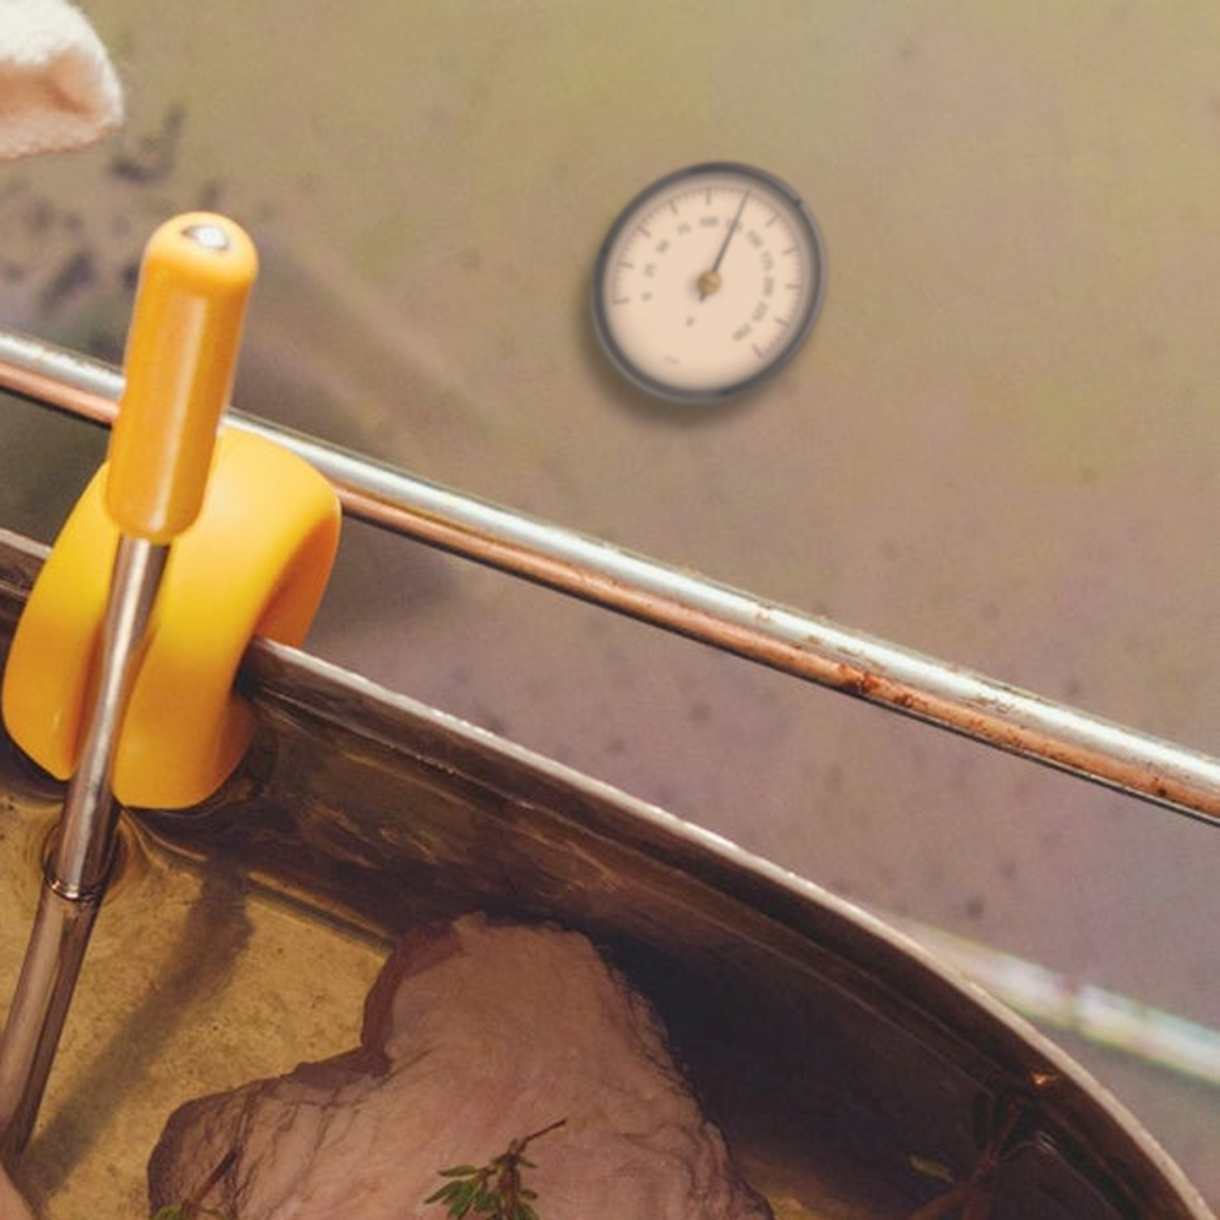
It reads 125; V
